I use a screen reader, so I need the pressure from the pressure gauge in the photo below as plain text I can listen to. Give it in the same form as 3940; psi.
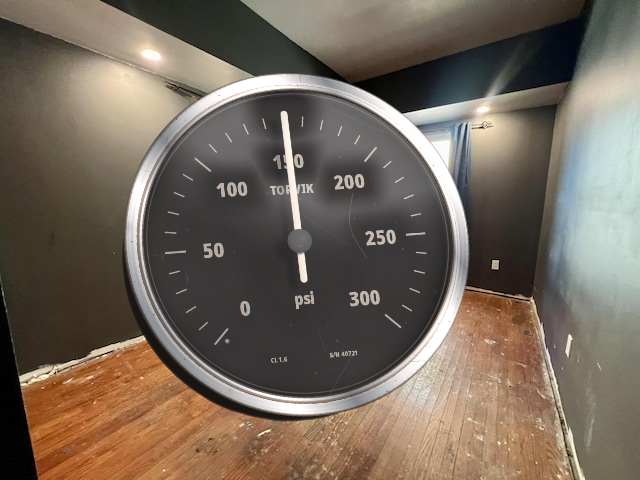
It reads 150; psi
